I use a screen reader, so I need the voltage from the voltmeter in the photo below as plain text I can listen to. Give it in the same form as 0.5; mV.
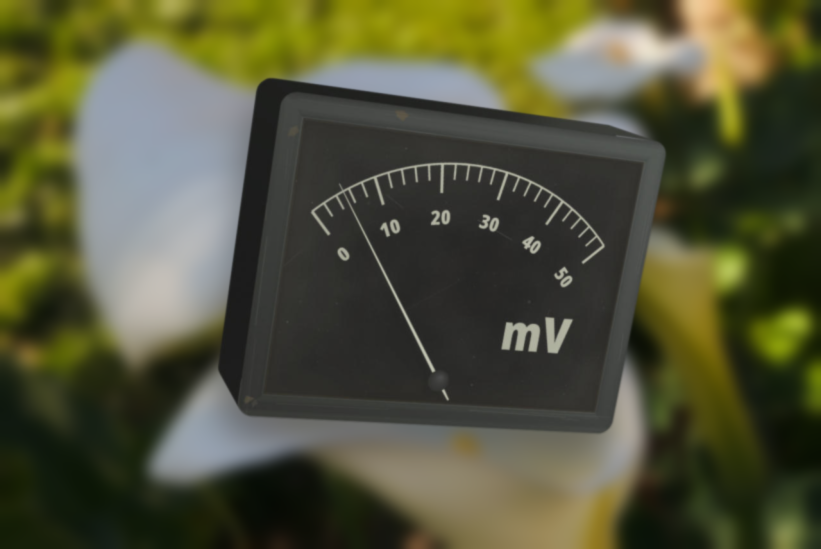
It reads 5; mV
